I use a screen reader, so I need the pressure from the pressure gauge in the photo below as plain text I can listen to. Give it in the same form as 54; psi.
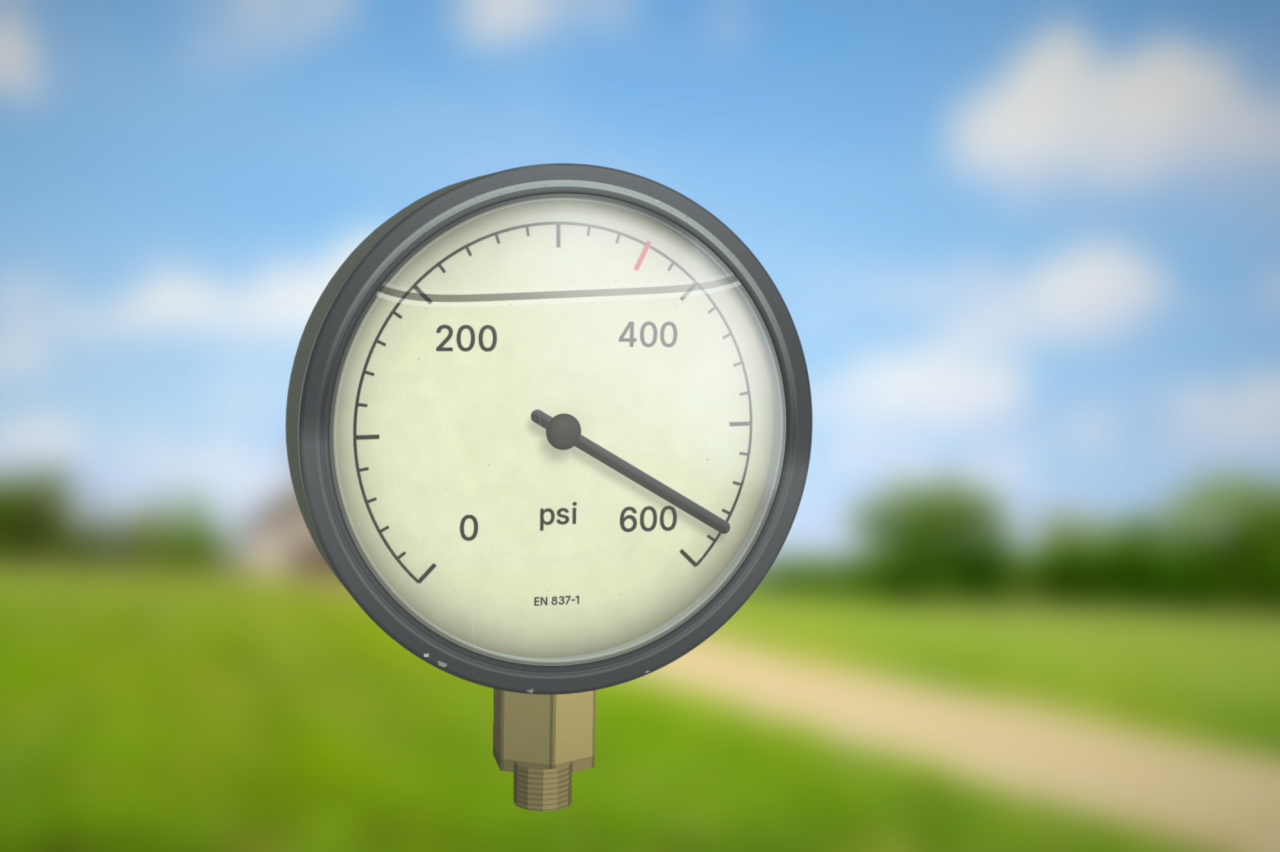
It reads 570; psi
